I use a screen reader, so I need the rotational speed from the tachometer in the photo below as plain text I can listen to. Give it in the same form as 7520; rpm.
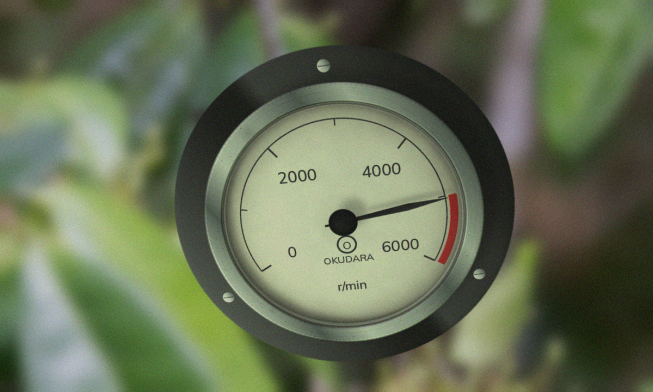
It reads 5000; rpm
